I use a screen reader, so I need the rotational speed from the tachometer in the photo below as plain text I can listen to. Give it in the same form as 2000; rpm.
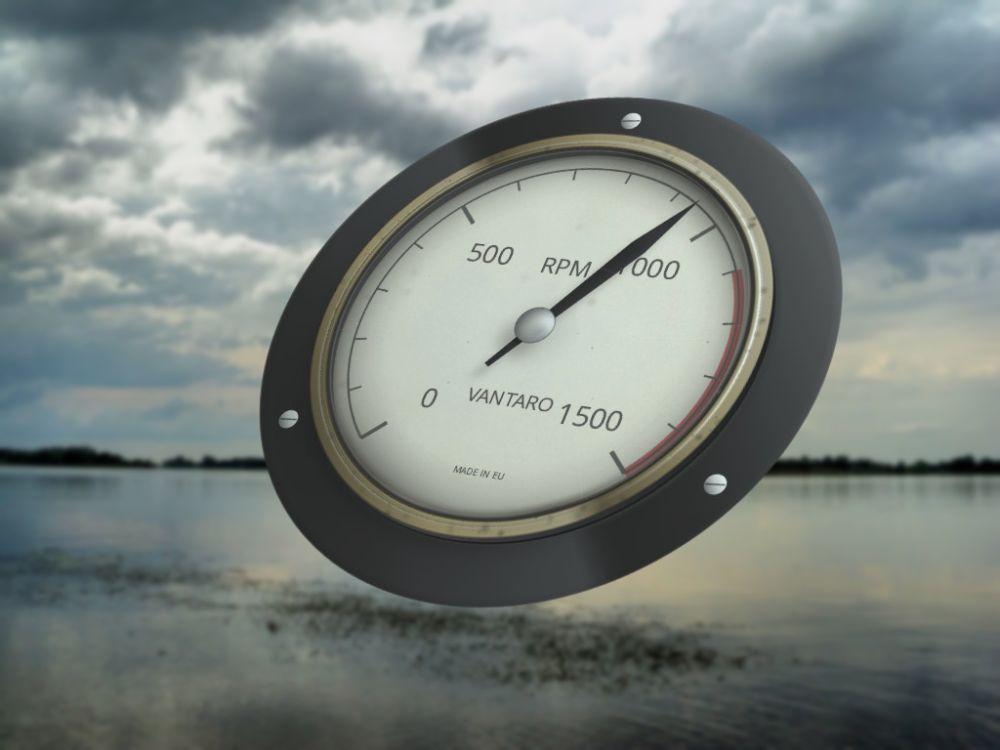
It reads 950; rpm
